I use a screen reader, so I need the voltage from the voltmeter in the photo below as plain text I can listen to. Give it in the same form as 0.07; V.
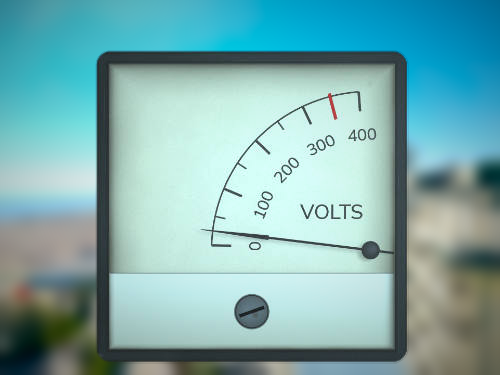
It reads 25; V
